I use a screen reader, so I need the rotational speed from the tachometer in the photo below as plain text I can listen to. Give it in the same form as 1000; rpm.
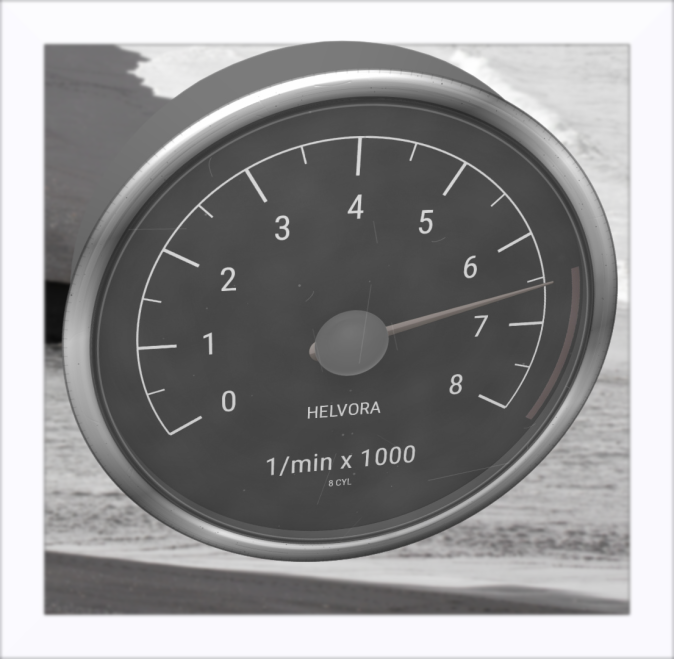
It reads 6500; rpm
